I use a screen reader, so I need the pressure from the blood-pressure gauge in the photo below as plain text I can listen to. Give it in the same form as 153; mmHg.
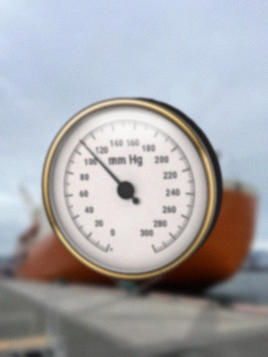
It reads 110; mmHg
